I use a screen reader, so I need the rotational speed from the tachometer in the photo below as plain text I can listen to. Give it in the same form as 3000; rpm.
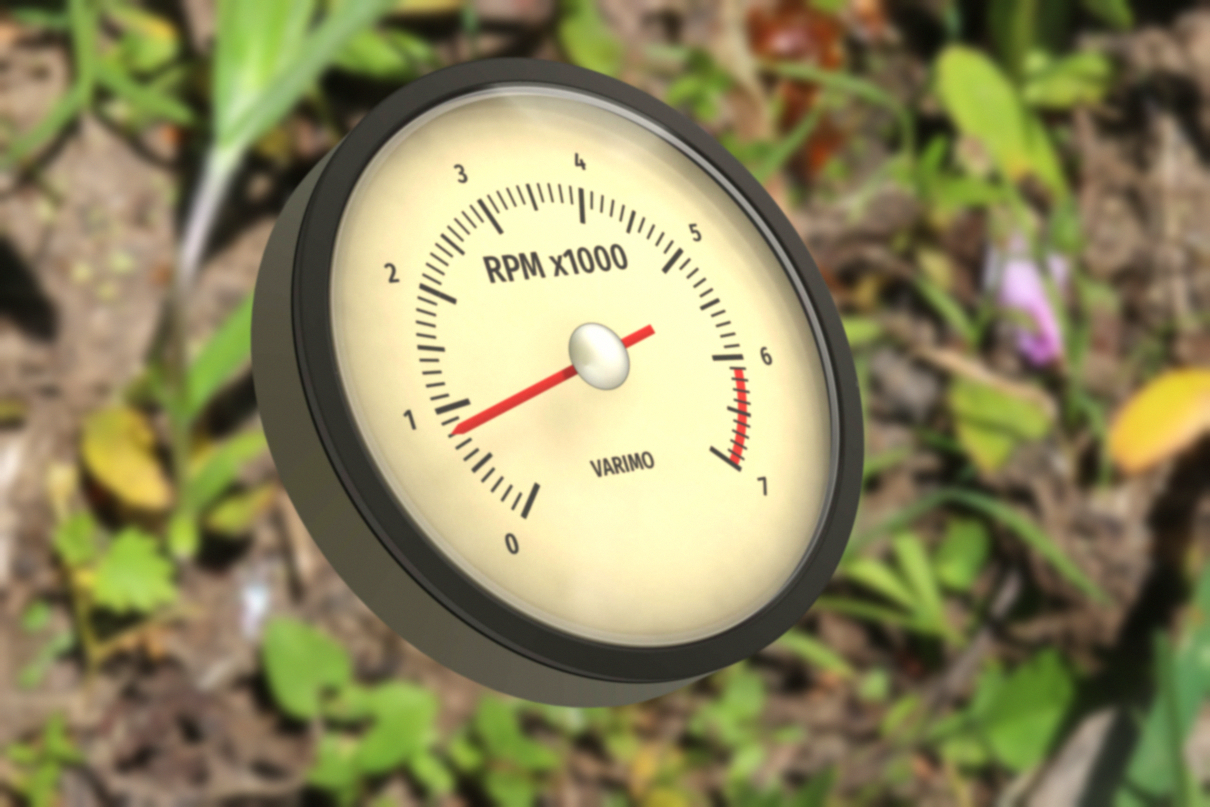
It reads 800; rpm
